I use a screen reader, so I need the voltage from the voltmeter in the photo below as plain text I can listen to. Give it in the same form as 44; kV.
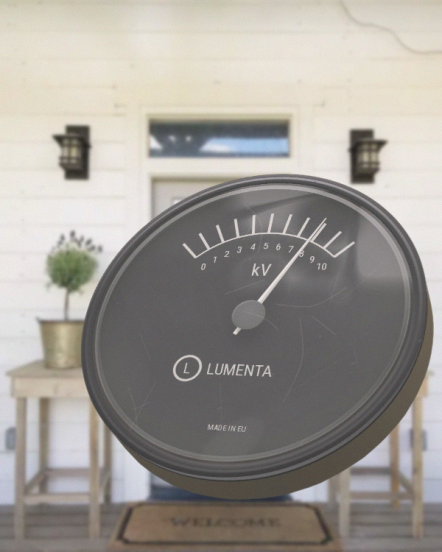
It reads 8; kV
